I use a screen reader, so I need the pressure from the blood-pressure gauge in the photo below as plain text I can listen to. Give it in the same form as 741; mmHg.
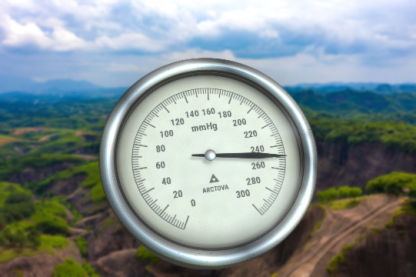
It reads 250; mmHg
